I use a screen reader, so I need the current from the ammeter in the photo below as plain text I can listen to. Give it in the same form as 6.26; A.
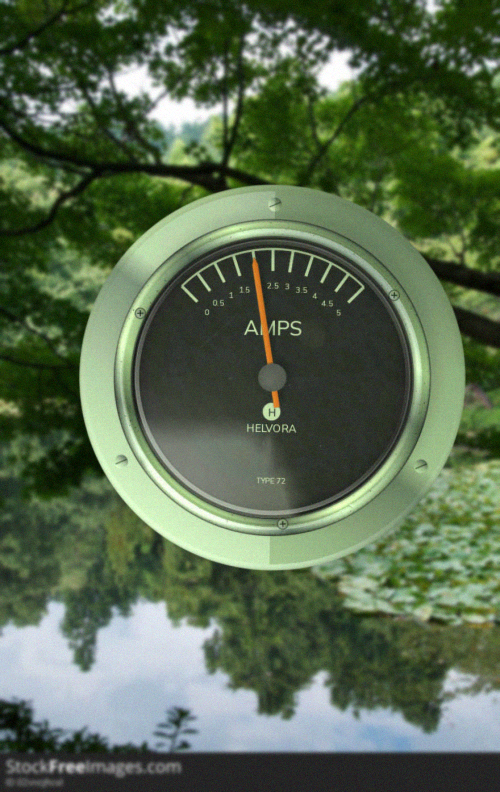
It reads 2; A
